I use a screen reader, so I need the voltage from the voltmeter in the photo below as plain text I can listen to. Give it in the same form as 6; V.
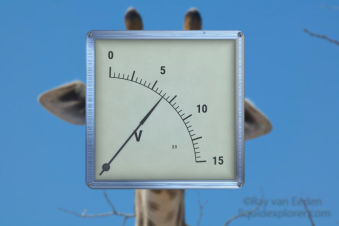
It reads 6.5; V
